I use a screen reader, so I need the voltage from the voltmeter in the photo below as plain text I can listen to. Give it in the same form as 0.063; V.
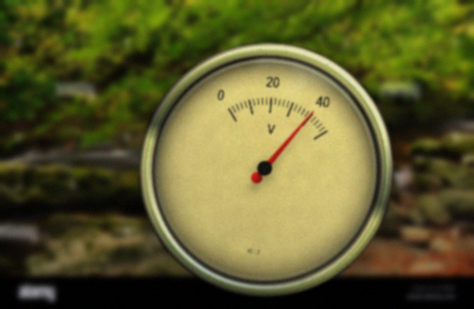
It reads 40; V
